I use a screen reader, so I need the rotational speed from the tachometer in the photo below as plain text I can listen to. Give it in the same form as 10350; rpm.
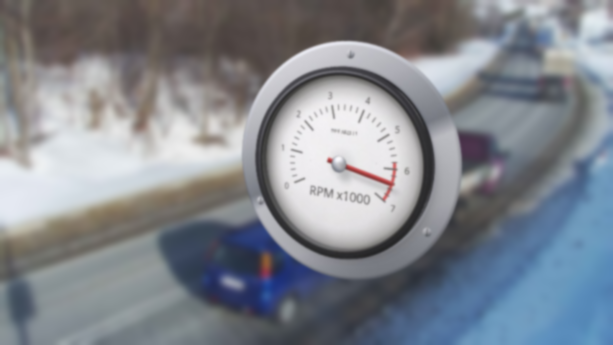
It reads 6400; rpm
